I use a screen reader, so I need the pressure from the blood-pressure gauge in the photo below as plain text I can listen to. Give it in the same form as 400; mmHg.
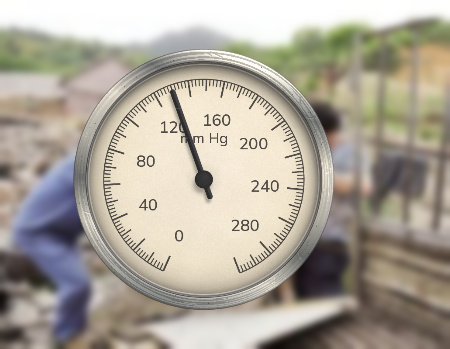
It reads 130; mmHg
